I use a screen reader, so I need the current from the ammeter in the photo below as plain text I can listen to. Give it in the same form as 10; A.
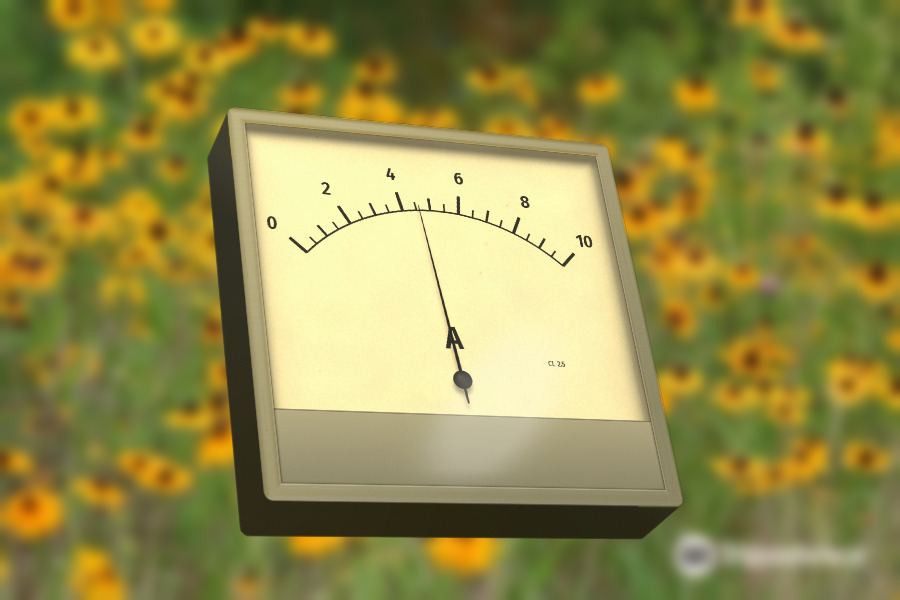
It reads 4.5; A
